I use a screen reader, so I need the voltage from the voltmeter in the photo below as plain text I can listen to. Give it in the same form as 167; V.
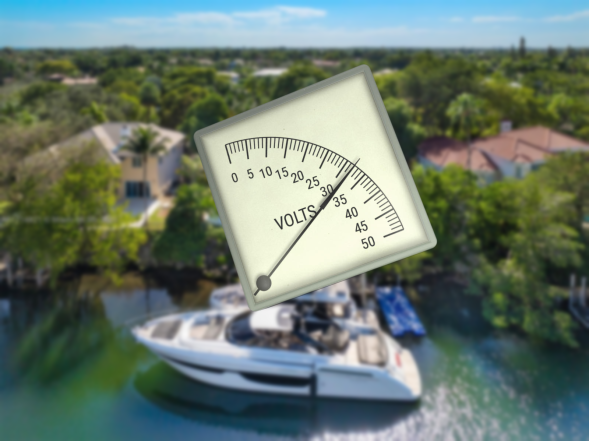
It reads 32; V
